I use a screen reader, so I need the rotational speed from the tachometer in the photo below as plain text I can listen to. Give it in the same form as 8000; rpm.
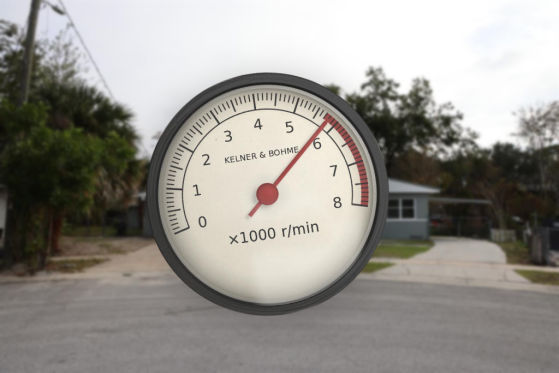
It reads 5800; rpm
